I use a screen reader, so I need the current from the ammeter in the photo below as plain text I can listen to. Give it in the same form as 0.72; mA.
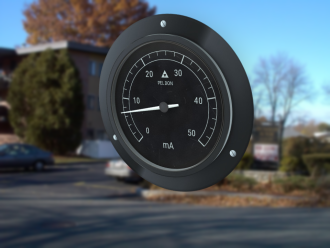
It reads 7; mA
